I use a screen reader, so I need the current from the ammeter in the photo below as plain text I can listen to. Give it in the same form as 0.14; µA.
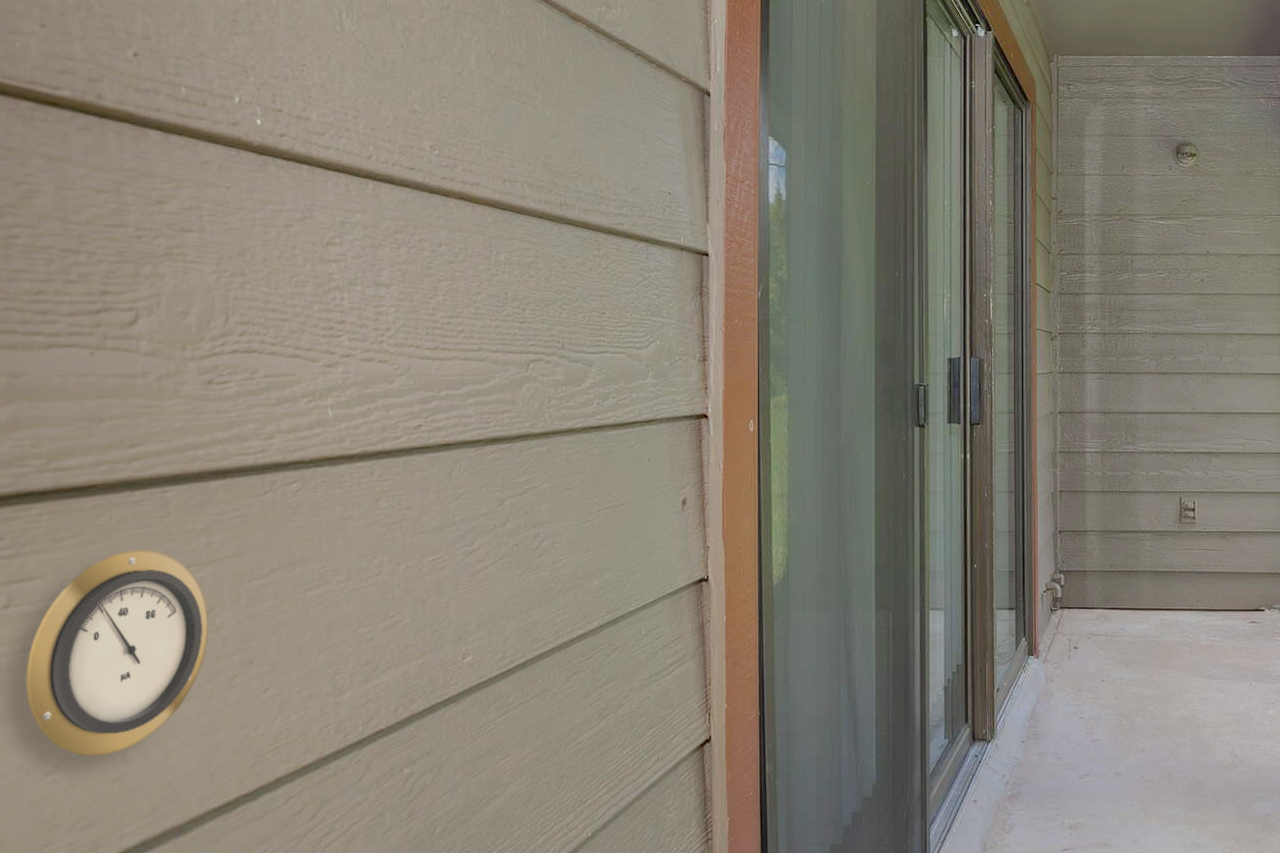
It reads 20; µA
